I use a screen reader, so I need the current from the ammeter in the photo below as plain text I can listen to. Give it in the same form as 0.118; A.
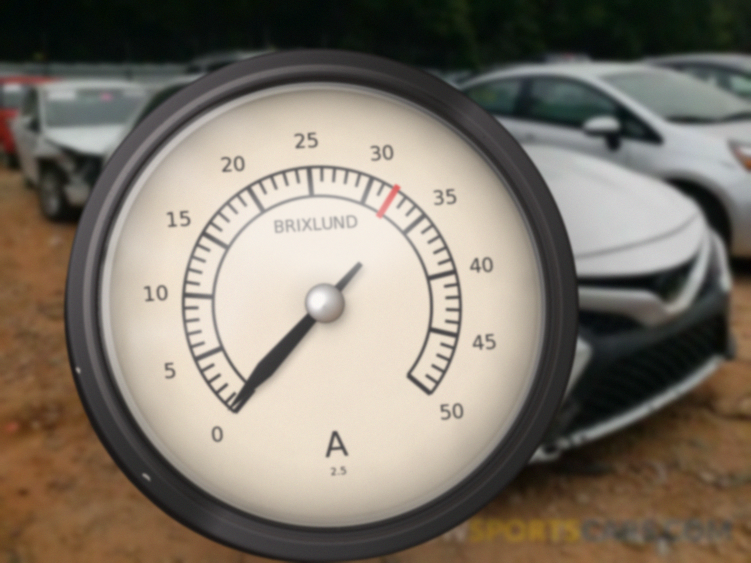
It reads 0.5; A
